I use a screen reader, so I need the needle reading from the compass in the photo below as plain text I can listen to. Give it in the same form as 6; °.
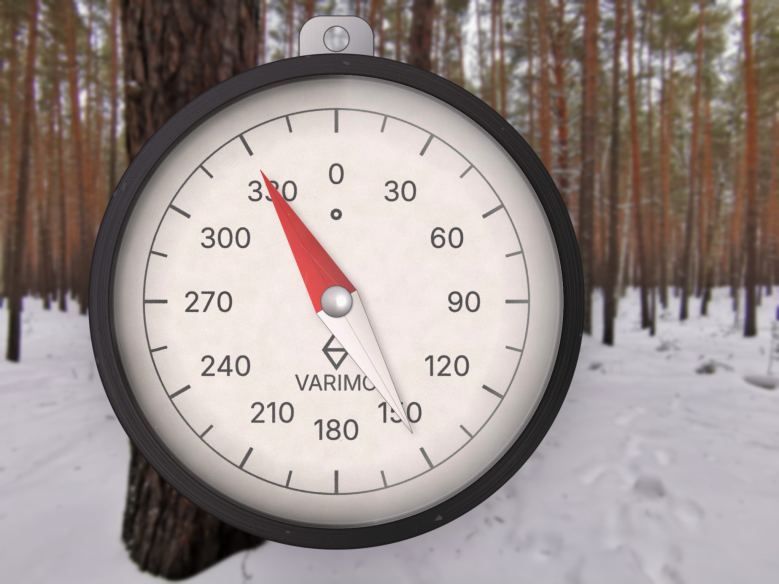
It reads 330; °
